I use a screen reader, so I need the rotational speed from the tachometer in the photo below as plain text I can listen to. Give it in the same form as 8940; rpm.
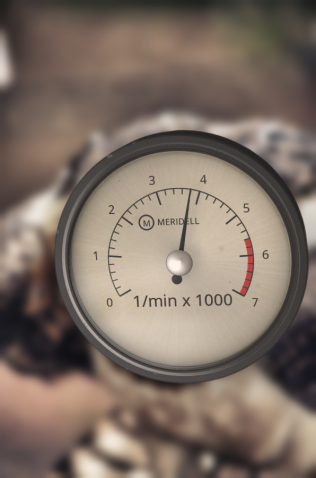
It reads 3800; rpm
